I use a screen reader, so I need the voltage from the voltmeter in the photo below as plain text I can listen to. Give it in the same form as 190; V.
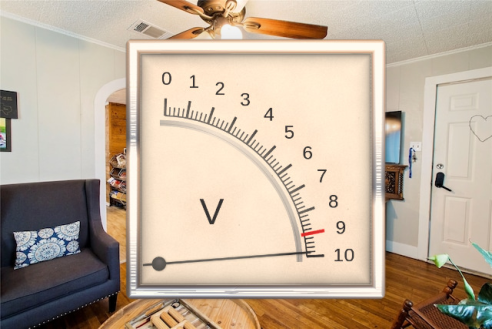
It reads 9.8; V
